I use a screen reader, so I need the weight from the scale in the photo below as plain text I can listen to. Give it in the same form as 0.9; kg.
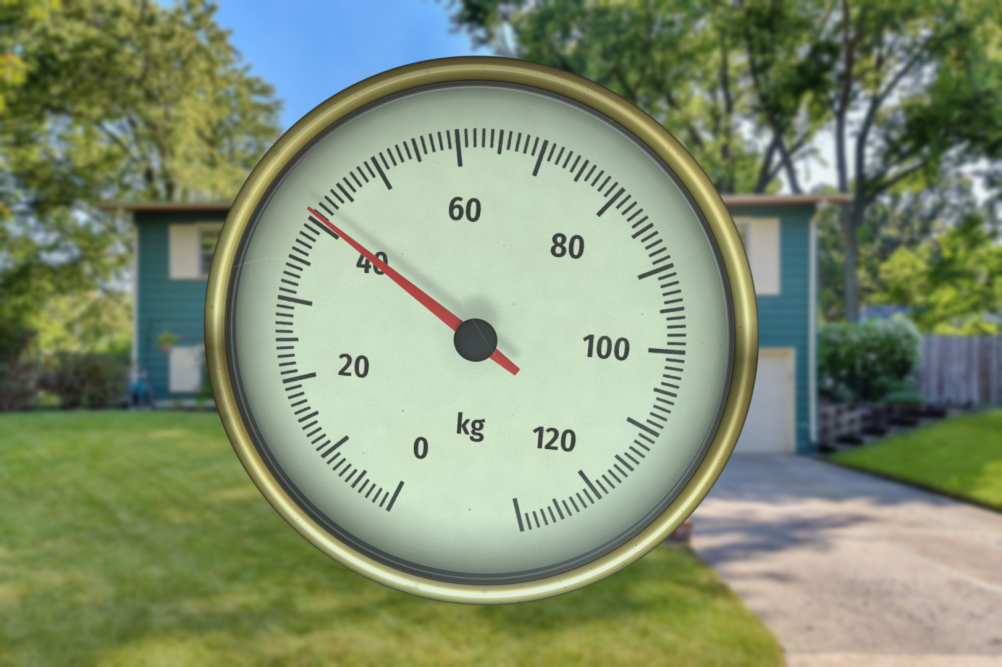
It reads 41; kg
